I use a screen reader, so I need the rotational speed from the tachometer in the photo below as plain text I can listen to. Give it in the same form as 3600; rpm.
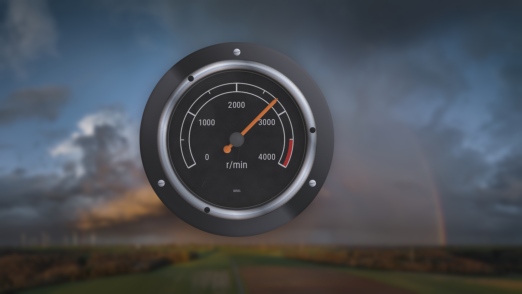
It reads 2750; rpm
